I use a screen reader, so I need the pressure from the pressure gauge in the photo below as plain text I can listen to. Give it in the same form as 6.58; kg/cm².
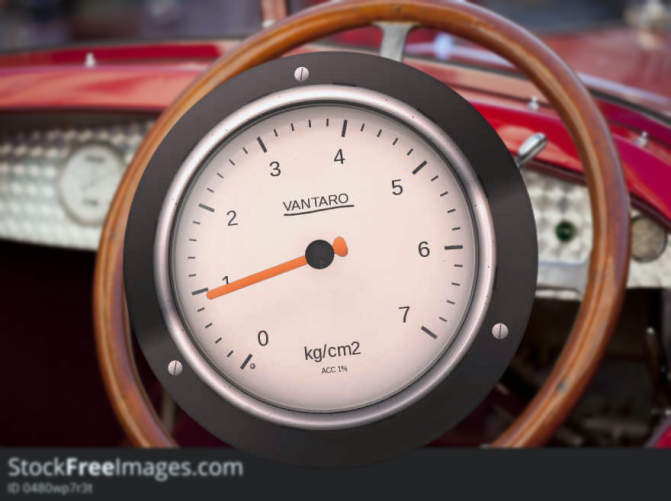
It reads 0.9; kg/cm²
